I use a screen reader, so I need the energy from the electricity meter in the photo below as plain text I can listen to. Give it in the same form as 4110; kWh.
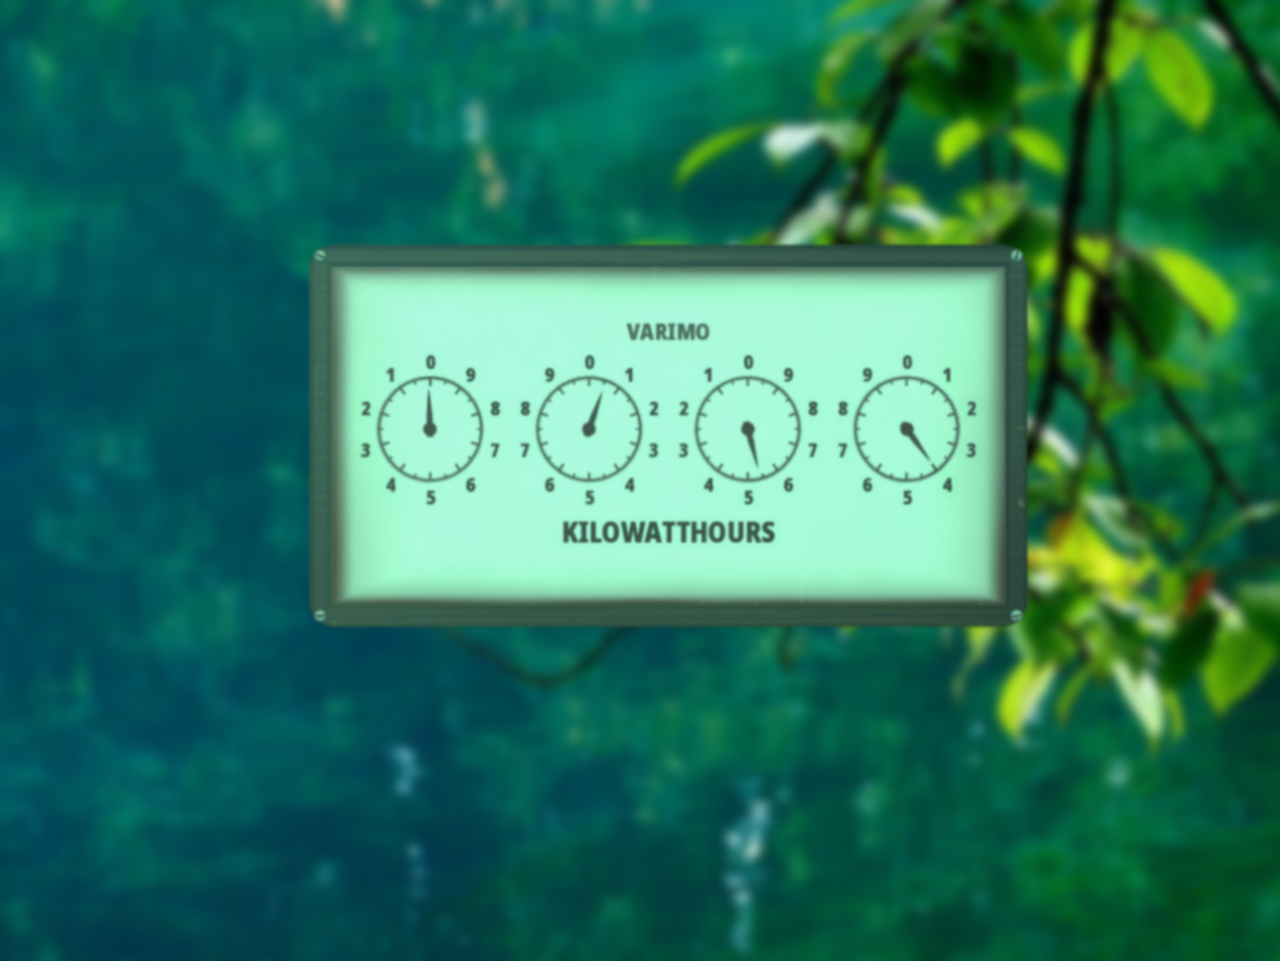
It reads 54; kWh
